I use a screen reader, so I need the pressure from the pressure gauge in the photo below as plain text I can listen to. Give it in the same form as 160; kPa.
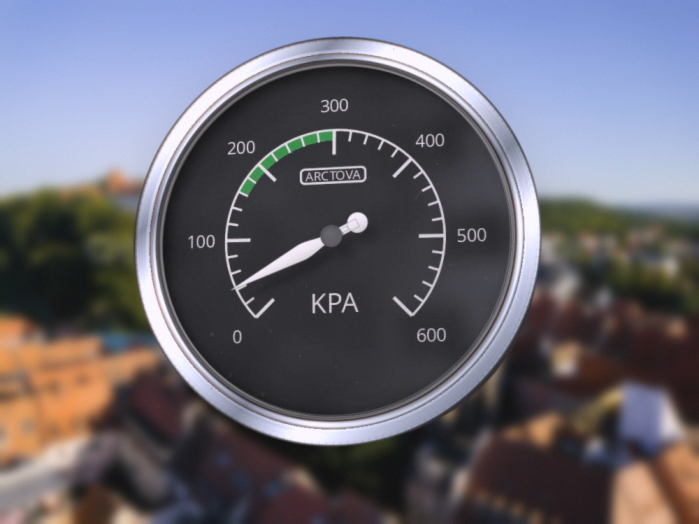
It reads 40; kPa
